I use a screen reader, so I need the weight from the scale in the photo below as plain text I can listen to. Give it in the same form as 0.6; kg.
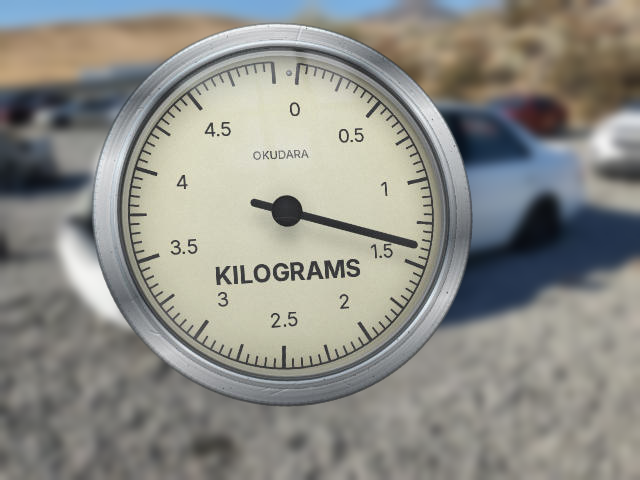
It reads 1.4; kg
